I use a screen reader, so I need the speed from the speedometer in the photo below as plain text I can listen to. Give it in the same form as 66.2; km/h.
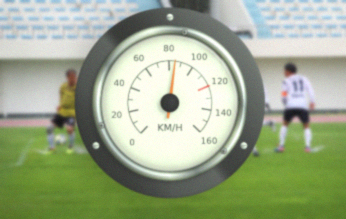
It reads 85; km/h
